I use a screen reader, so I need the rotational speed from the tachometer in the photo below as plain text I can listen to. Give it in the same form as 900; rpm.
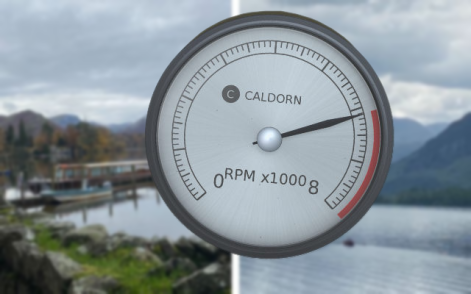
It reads 6100; rpm
